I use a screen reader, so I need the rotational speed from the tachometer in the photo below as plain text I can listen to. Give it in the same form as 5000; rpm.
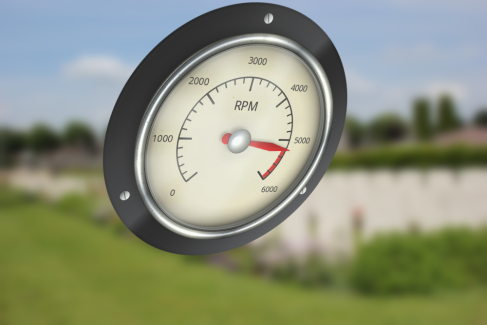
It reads 5200; rpm
